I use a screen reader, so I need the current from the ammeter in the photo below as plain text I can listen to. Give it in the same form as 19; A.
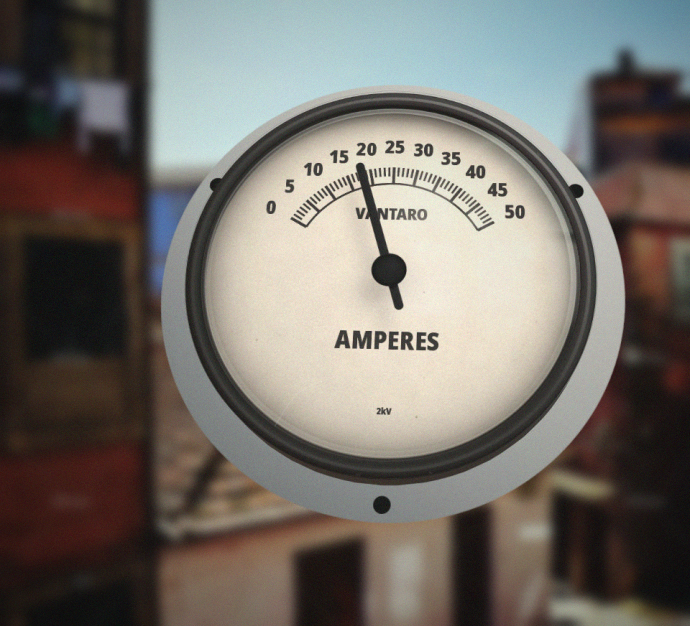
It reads 18; A
